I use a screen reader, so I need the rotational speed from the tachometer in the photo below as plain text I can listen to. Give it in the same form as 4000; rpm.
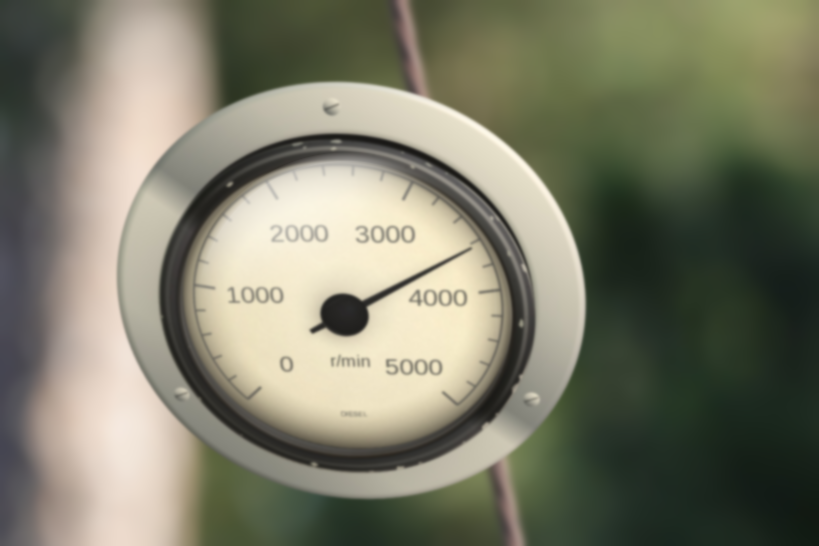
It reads 3600; rpm
